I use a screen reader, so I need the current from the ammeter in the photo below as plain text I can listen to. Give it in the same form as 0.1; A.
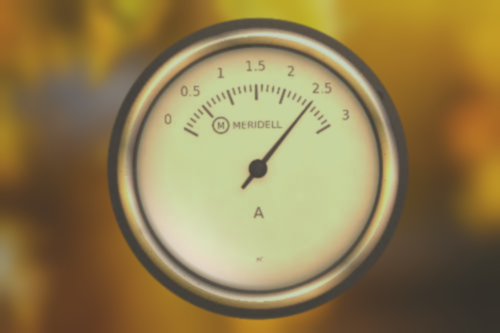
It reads 2.5; A
